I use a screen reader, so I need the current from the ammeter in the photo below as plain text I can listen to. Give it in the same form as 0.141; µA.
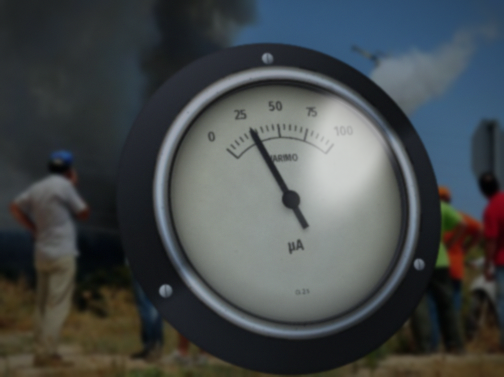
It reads 25; µA
